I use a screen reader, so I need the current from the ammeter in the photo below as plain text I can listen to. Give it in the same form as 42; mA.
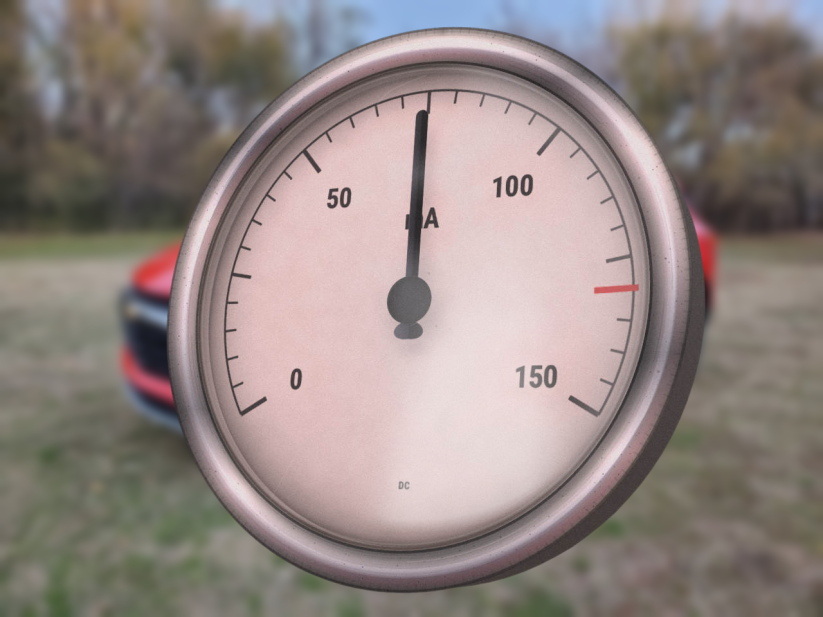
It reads 75; mA
